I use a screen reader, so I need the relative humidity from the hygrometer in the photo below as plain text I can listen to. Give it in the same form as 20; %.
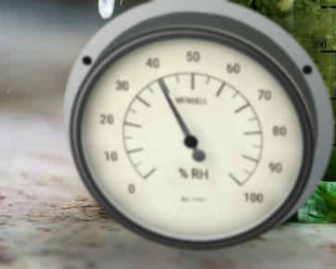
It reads 40; %
